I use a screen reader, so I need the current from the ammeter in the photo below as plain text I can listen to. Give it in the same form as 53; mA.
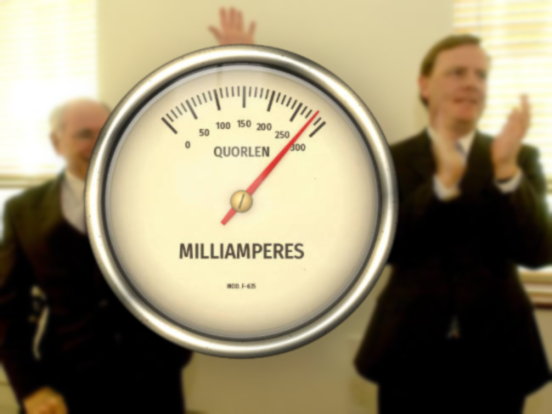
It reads 280; mA
